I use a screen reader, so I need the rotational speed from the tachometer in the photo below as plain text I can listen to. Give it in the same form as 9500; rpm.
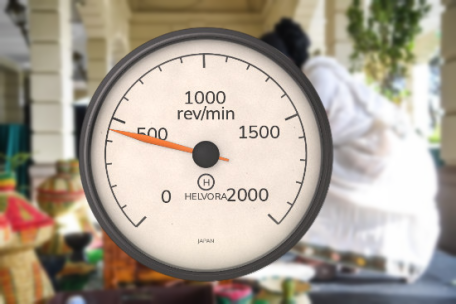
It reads 450; rpm
